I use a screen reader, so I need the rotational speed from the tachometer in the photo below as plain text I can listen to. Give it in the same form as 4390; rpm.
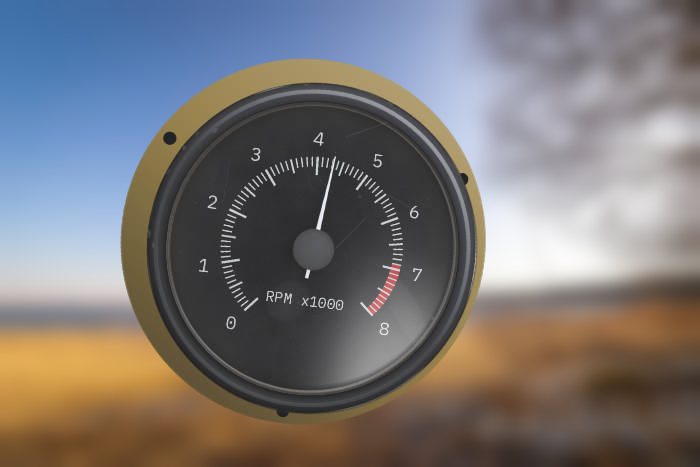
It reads 4300; rpm
